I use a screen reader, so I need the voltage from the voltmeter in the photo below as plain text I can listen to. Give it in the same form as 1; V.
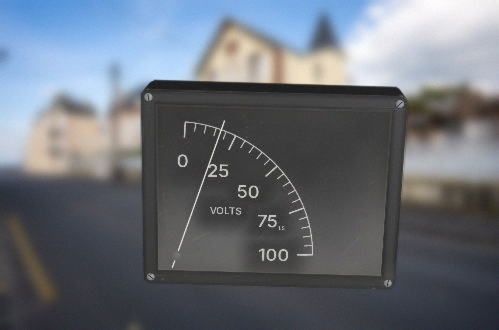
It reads 17.5; V
